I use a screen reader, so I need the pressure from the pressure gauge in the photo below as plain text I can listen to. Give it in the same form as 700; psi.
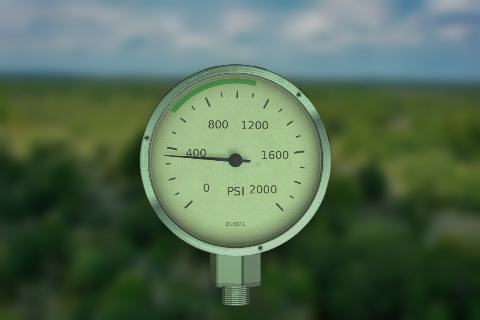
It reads 350; psi
